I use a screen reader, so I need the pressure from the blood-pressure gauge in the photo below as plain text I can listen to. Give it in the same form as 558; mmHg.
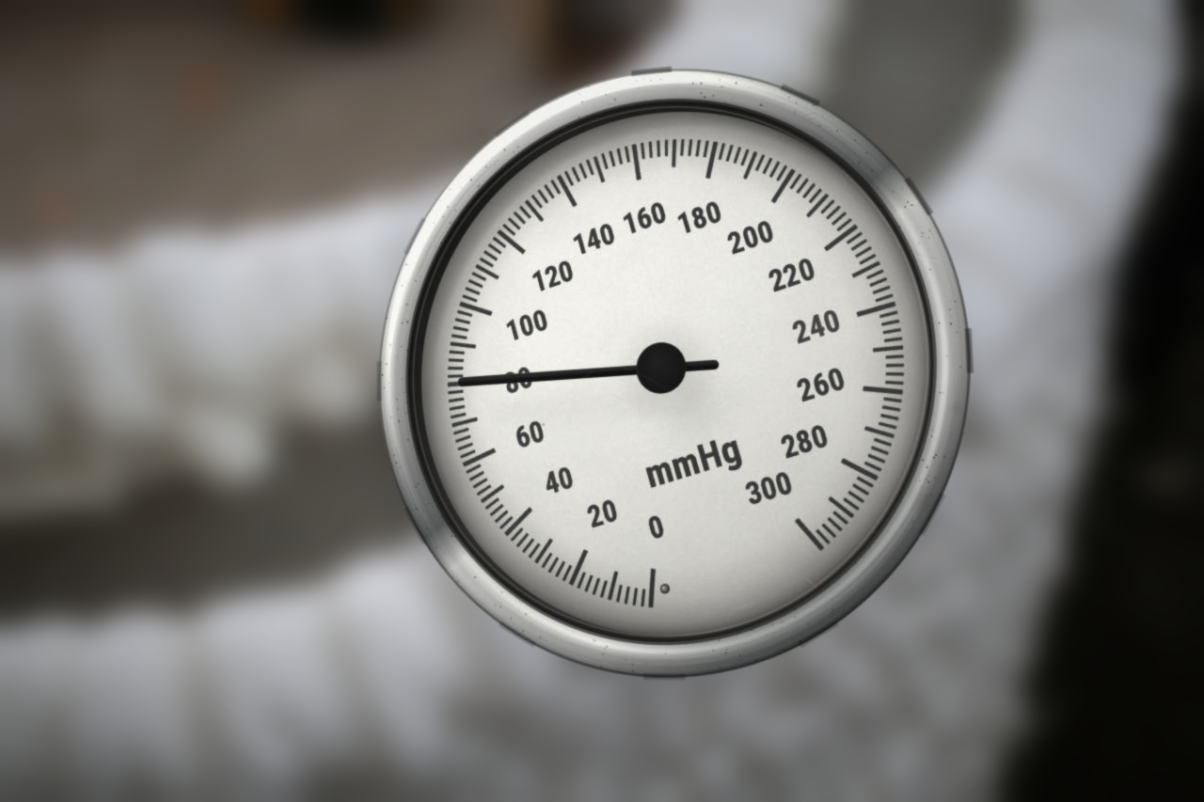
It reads 80; mmHg
